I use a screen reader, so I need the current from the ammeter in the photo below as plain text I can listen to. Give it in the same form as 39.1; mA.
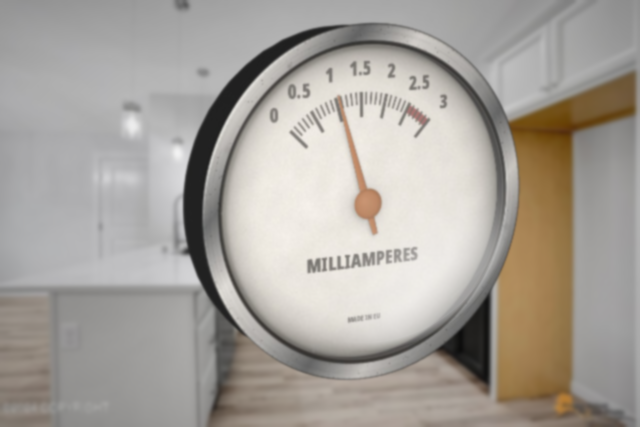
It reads 1; mA
